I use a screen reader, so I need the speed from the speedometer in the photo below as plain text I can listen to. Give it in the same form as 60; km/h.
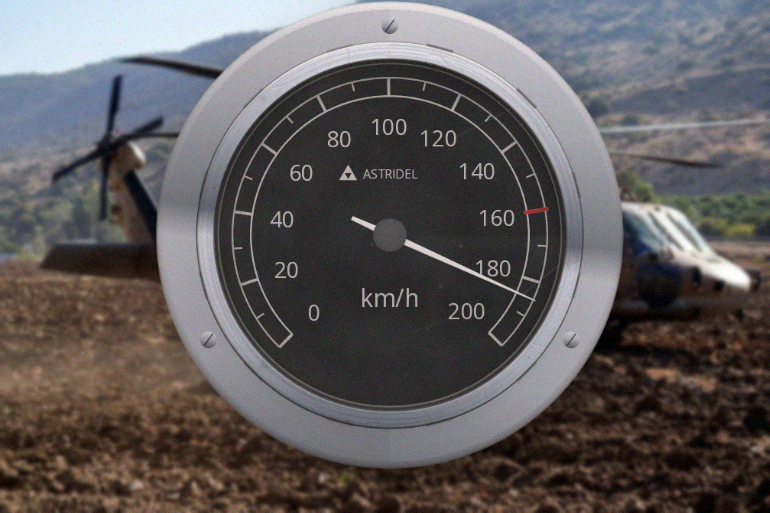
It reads 185; km/h
